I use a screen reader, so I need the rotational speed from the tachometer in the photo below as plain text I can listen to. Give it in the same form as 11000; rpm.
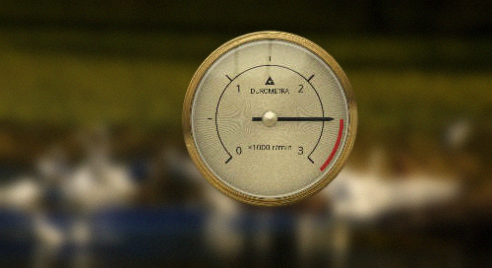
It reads 2500; rpm
